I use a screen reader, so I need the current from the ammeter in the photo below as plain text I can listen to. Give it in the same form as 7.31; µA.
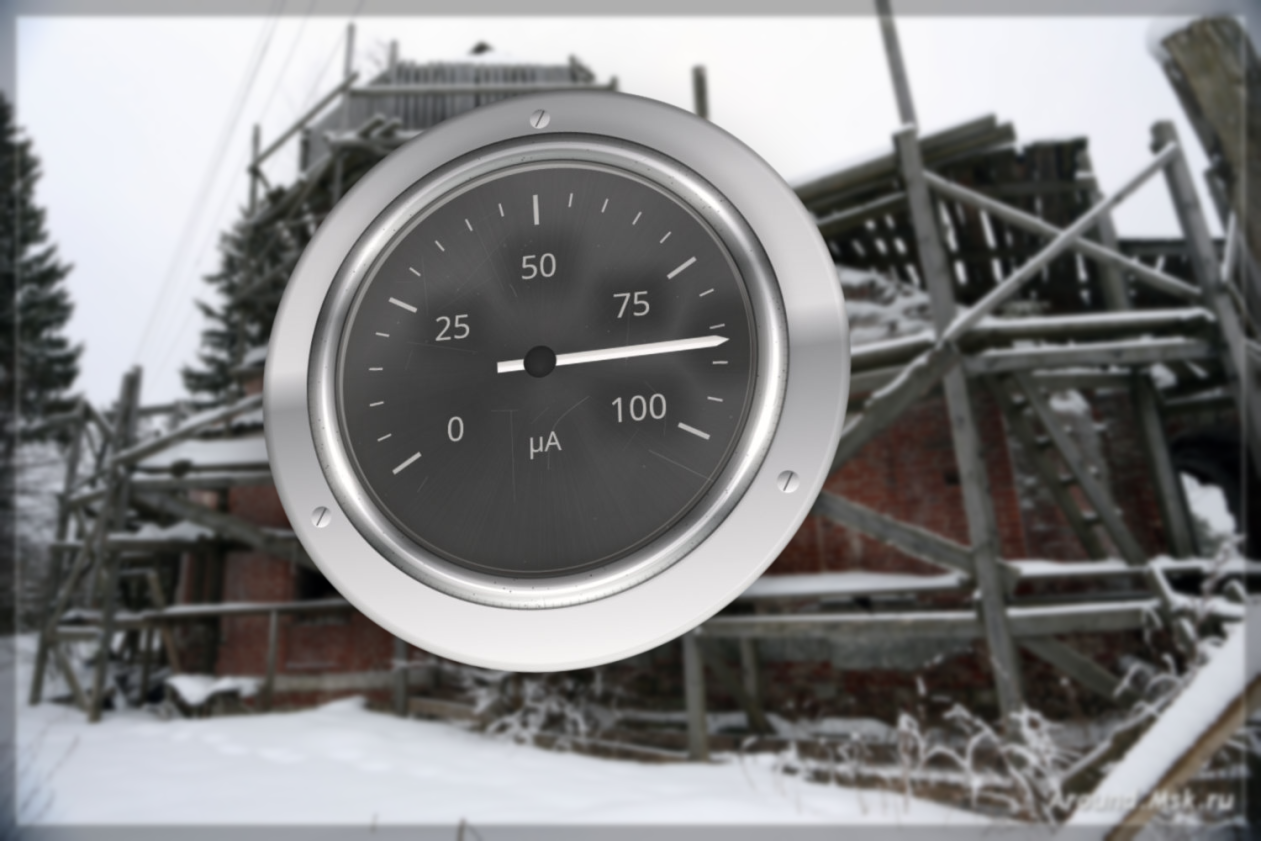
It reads 87.5; µA
